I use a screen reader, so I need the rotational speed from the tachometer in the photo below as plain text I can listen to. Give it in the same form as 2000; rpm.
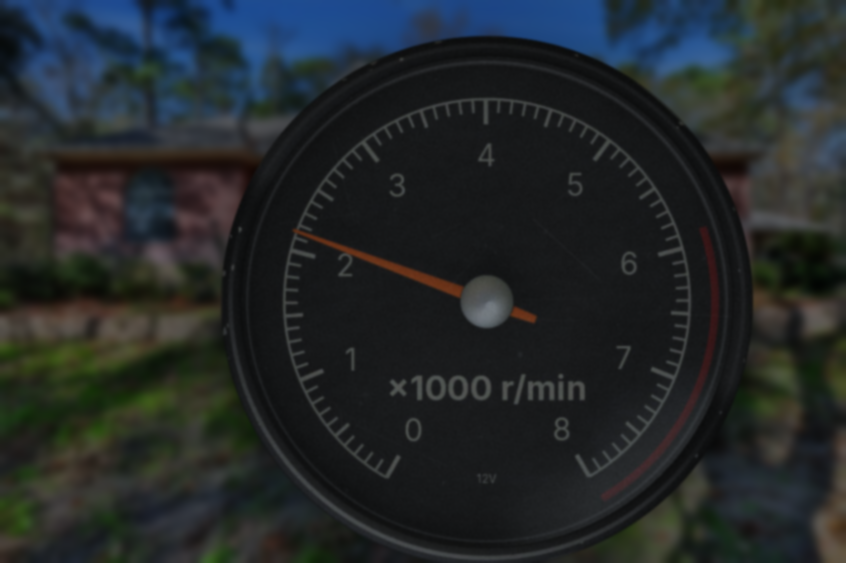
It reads 2150; rpm
